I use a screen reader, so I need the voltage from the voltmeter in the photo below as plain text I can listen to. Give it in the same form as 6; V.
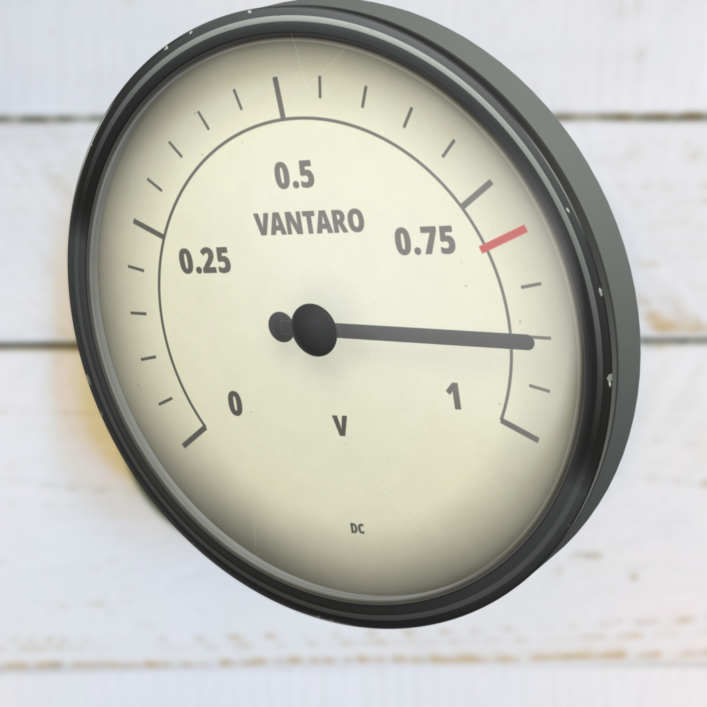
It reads 0.9; V
